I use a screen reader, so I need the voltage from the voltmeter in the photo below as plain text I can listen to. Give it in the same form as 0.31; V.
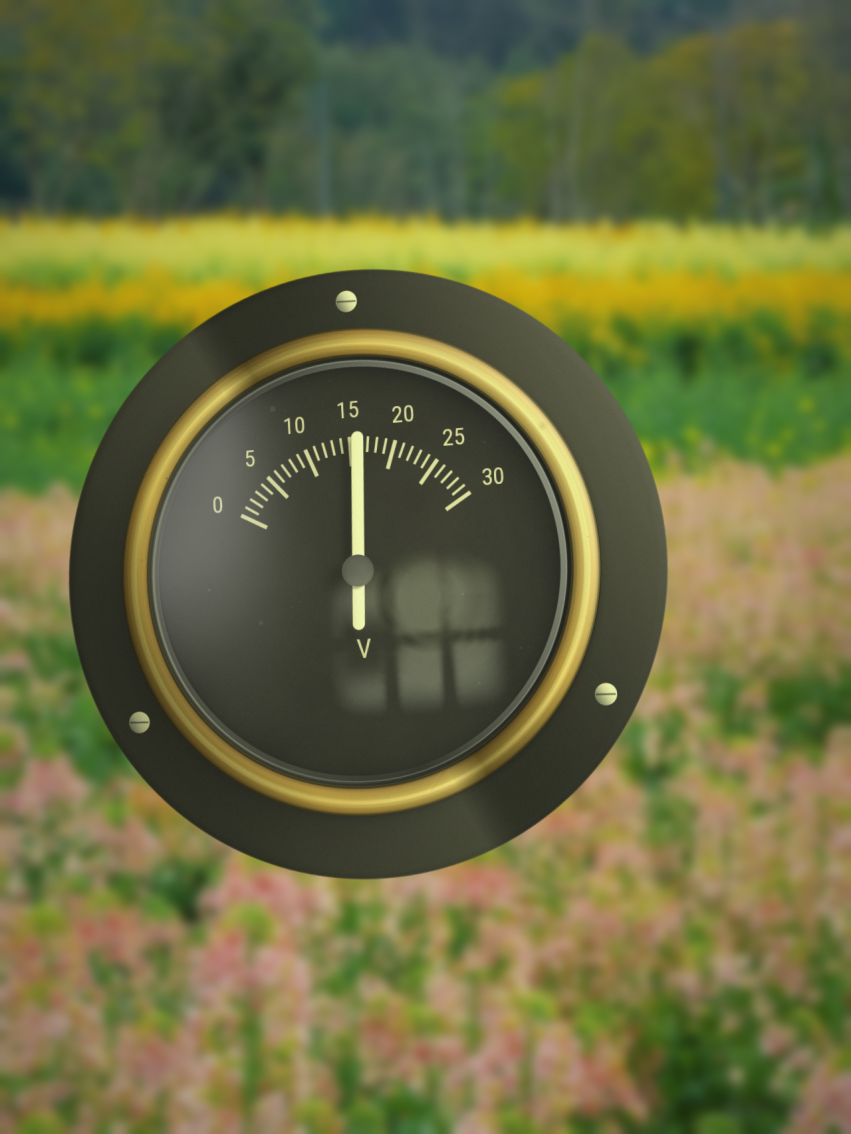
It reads 16; V
